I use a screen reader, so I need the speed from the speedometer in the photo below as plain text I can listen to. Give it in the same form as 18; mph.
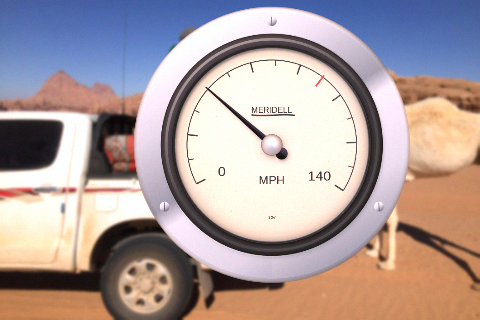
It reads 40; mph
